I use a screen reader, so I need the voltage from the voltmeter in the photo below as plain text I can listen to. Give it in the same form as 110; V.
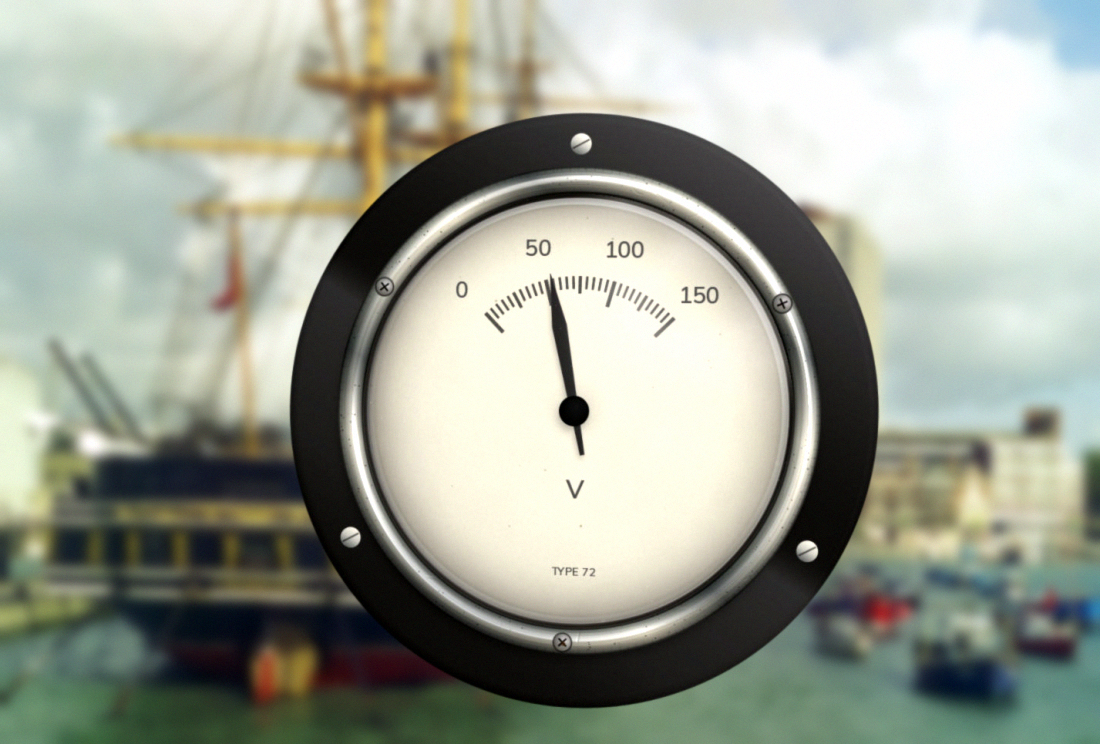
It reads 55; V
